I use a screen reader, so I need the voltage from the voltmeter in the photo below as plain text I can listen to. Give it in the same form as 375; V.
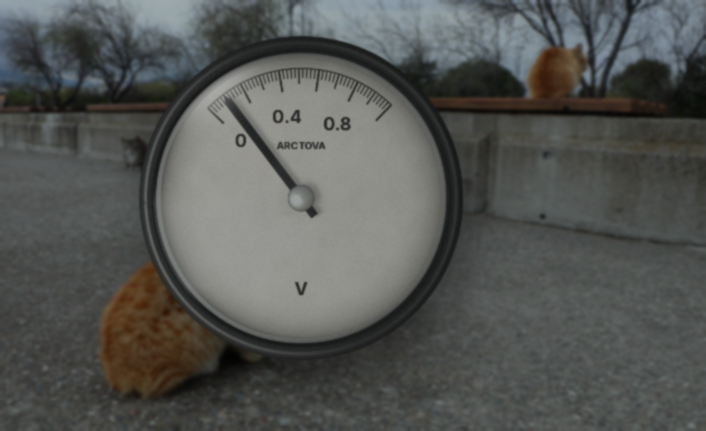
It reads 0.1; V
